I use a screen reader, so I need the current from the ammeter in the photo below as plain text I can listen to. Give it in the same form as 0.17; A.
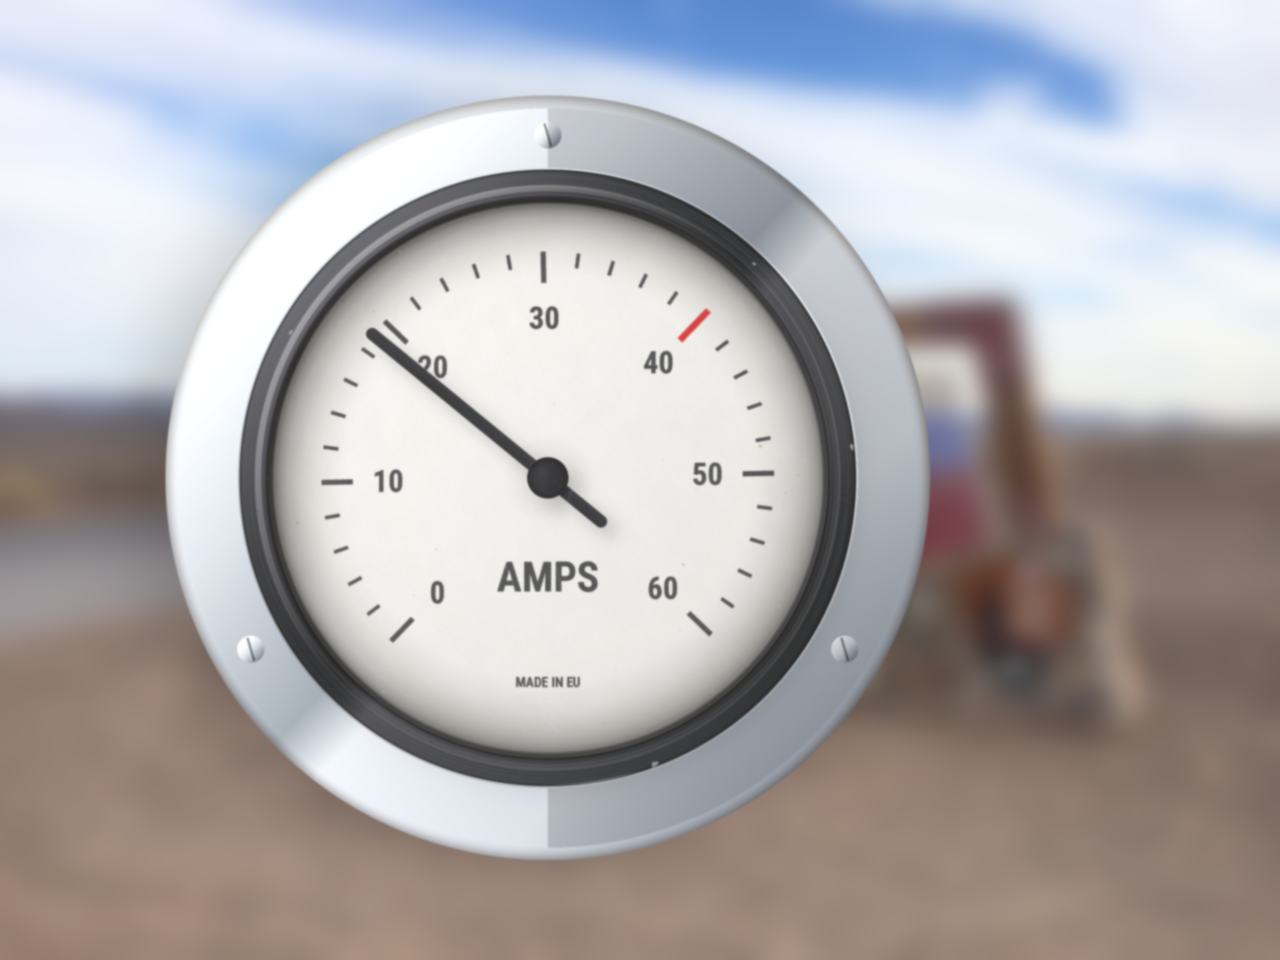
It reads 19; A
